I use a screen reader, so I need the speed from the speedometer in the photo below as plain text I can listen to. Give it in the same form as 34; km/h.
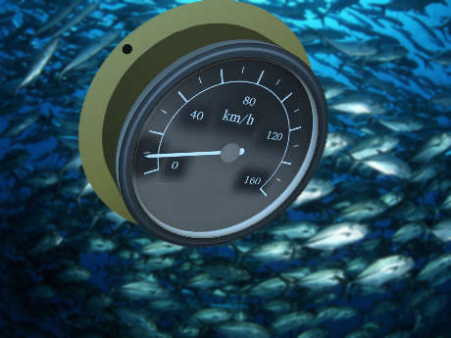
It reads 10; km/h
